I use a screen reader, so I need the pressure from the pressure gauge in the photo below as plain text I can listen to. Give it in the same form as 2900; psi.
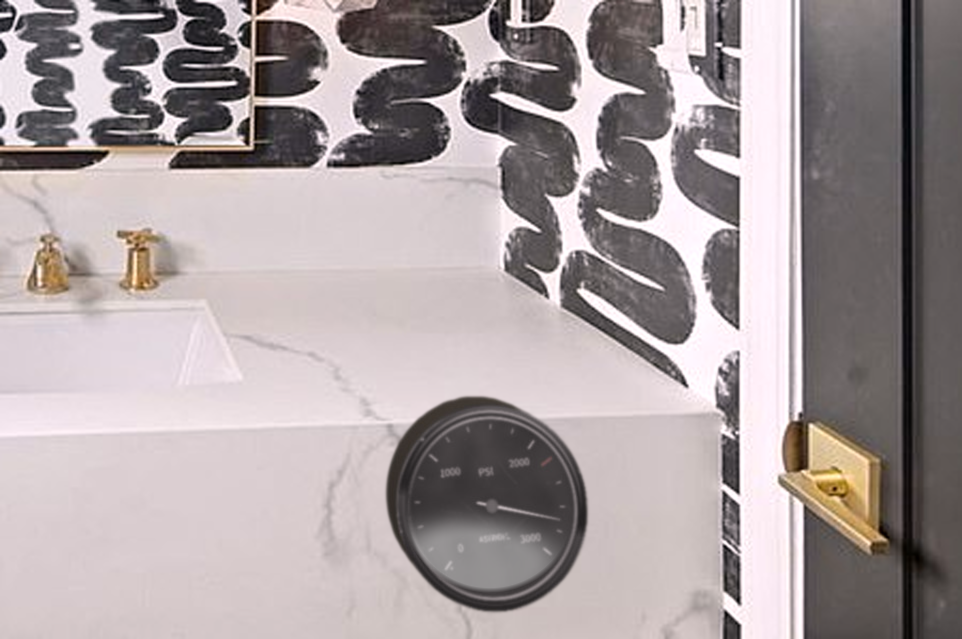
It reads 2700; psi
